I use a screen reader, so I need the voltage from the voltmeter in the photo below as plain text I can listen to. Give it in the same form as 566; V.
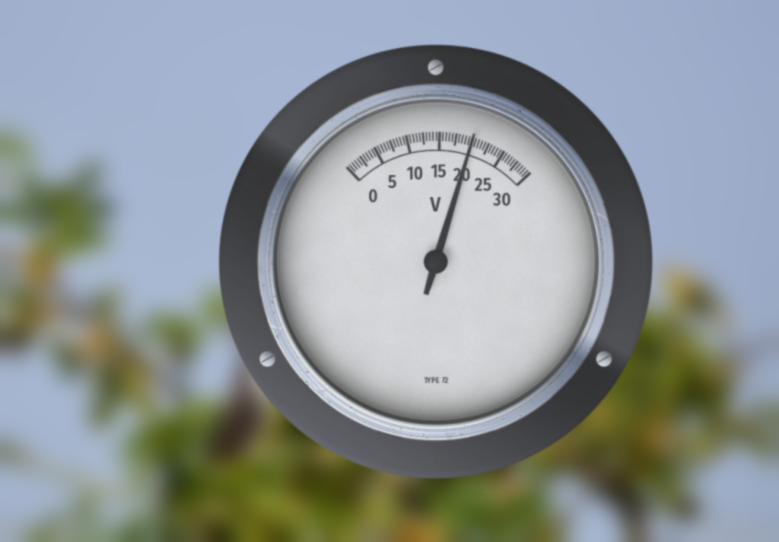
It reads 20; V
